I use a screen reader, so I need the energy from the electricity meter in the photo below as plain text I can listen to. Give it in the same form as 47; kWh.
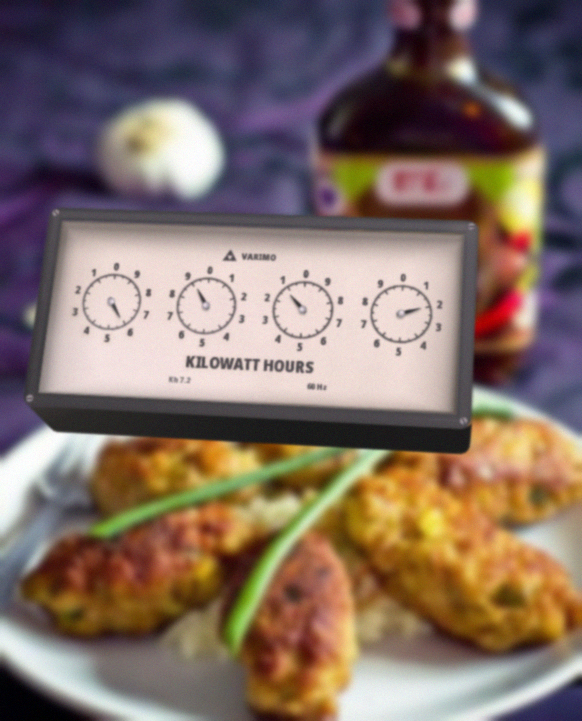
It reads 5912; kWh
